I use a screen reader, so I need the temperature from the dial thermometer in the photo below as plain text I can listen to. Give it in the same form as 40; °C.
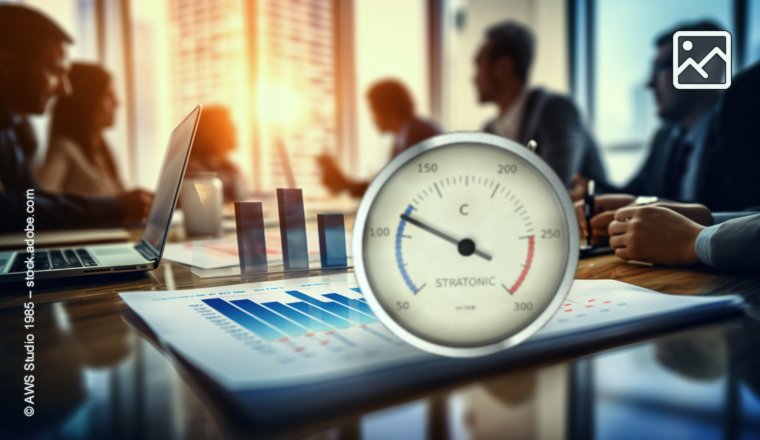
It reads 115; °C
